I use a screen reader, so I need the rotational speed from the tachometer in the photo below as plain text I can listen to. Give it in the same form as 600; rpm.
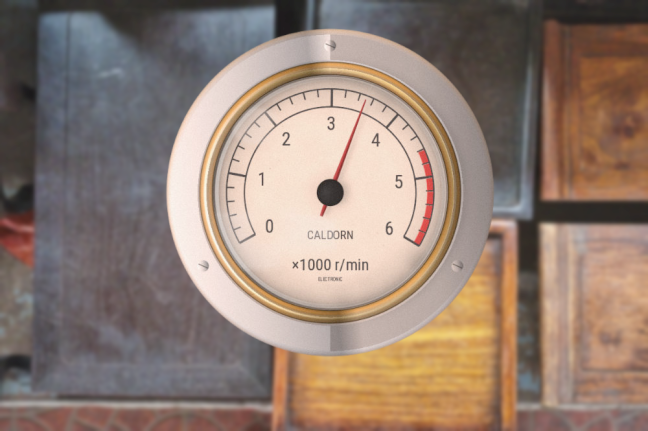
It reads 3500; rpm
